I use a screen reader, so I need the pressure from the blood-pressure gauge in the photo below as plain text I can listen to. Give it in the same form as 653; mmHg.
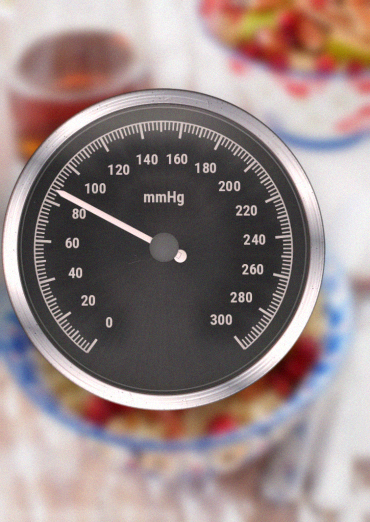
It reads 86; mmHg
